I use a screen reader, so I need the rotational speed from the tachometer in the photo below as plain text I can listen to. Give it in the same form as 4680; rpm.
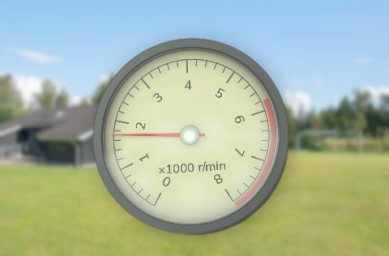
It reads 1700; rpm
